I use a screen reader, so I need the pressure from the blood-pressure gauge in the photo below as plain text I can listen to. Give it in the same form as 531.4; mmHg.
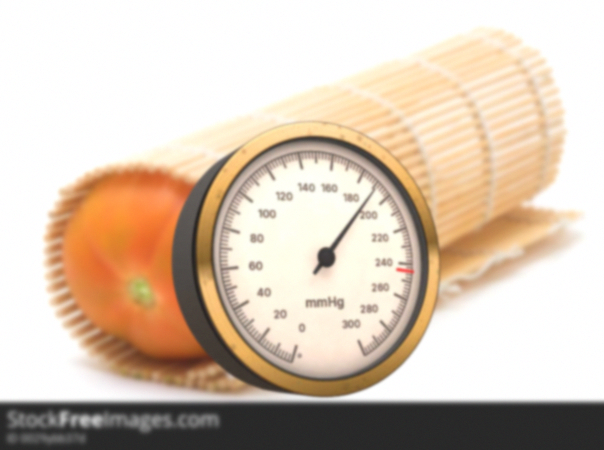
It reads 190; mmHg
